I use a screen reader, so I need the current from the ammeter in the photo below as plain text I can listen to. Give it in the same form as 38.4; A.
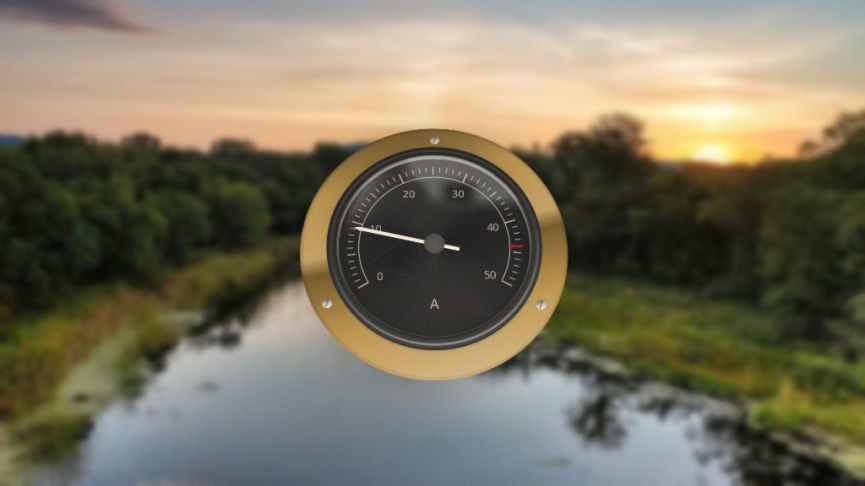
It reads 9; A
